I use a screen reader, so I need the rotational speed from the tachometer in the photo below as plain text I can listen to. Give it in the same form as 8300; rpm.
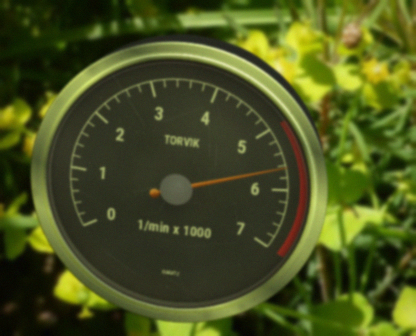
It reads 5600; rpm
